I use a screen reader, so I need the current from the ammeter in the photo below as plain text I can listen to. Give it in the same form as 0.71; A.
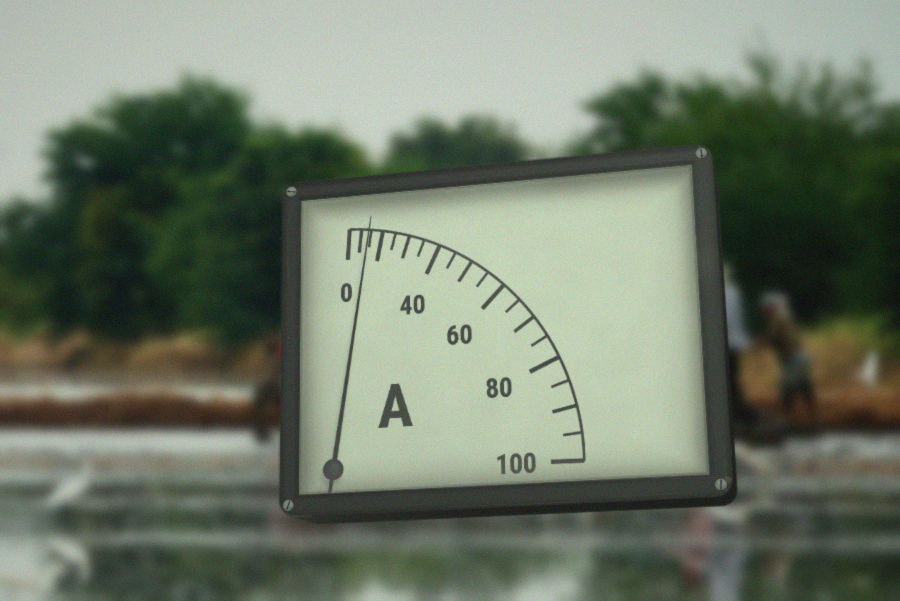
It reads 15; A
